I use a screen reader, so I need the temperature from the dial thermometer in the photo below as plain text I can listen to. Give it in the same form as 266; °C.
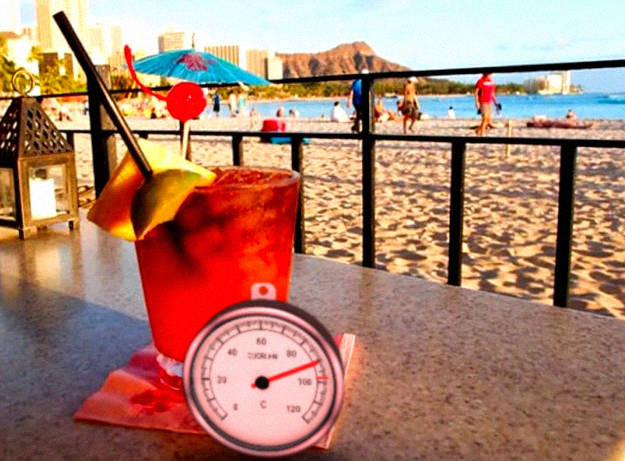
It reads 90; °C
